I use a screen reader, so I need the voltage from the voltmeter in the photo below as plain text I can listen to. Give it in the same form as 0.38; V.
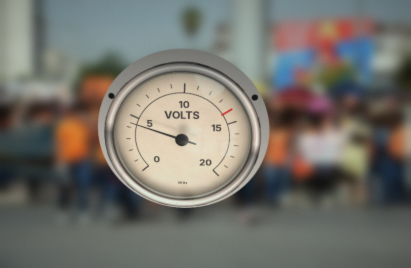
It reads 4.5; V
